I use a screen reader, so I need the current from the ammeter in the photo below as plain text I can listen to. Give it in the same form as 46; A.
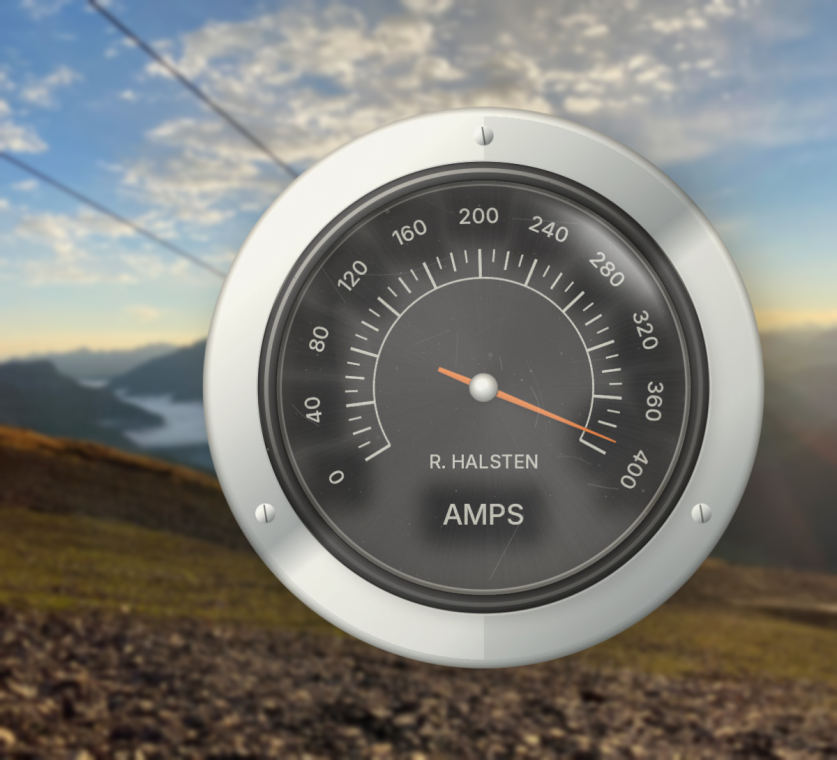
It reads 390; A
